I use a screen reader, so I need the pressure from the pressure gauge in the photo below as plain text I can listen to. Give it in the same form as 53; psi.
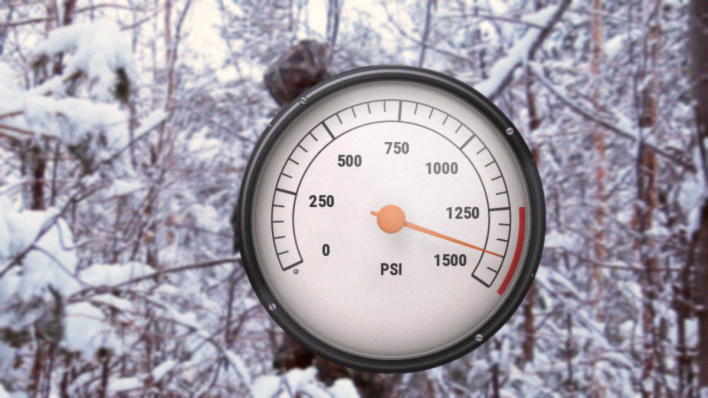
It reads 1400; psi
